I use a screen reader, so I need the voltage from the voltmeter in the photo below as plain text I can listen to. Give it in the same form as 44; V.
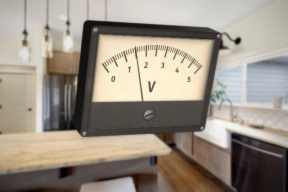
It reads 1.5; V
